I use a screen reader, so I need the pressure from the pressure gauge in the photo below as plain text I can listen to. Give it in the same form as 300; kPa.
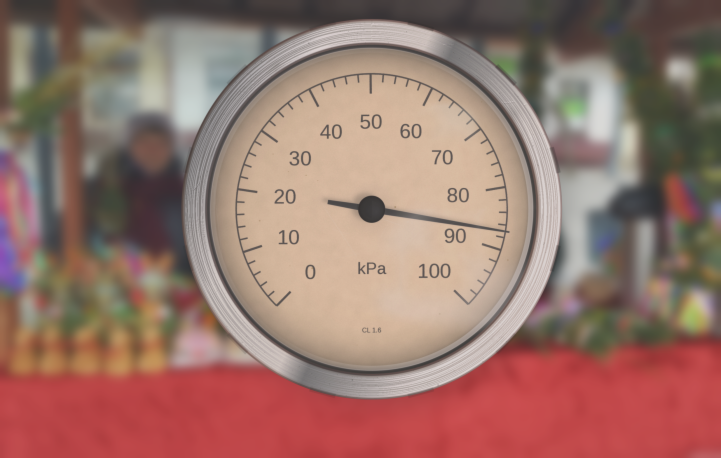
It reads 87; kPa
